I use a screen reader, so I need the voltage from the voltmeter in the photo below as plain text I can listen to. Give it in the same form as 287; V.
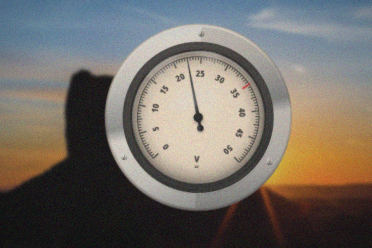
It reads 22.5; V
